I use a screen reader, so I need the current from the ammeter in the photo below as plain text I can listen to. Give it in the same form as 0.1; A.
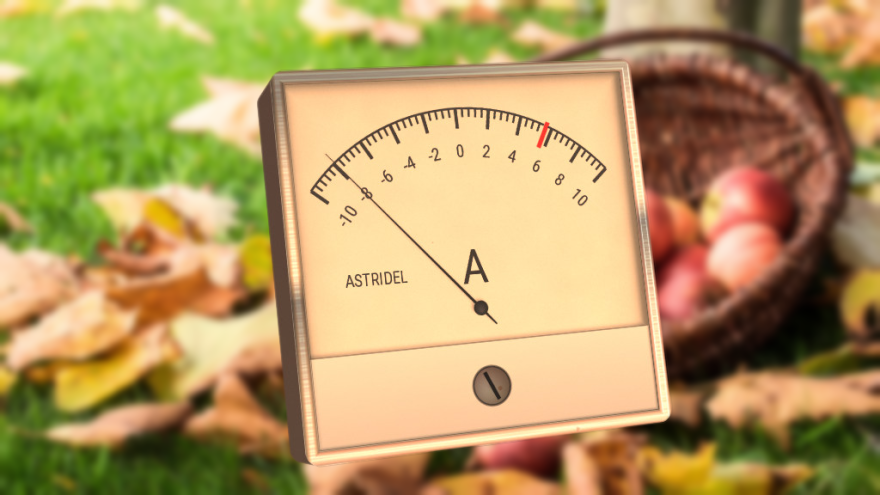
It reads -8; A
